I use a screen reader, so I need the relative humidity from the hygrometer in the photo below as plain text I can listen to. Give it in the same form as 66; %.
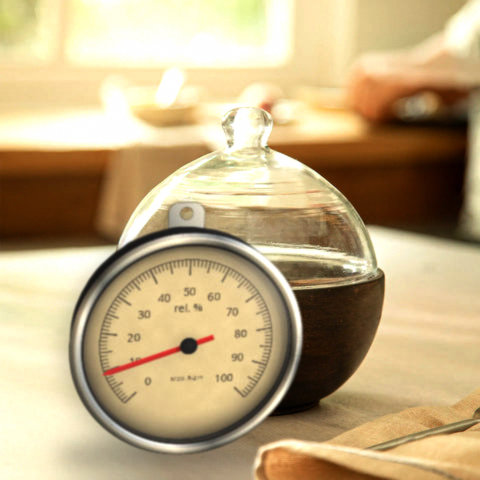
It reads 10; %
